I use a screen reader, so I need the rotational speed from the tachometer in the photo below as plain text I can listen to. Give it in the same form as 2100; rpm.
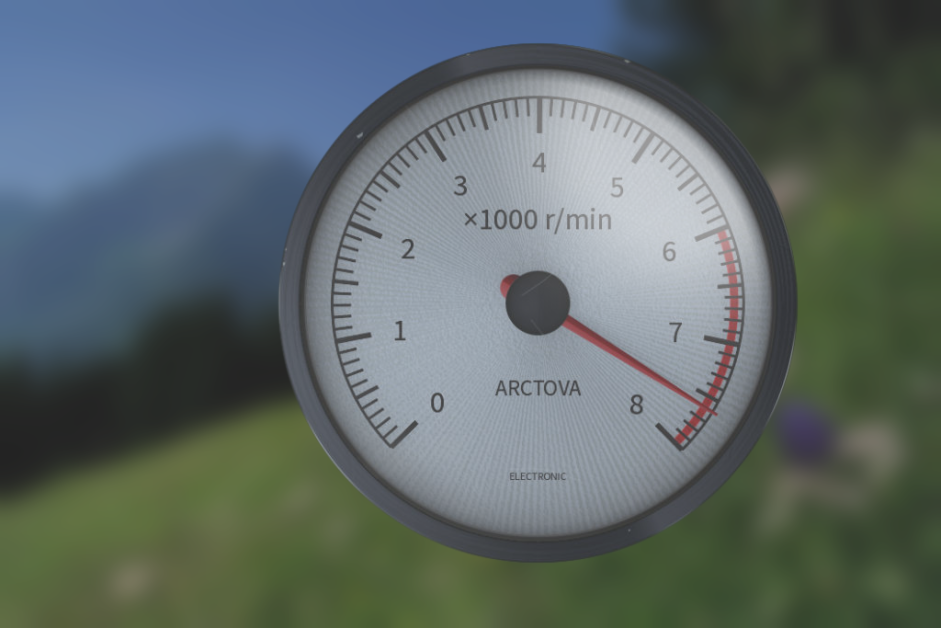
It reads 7600; rpm
